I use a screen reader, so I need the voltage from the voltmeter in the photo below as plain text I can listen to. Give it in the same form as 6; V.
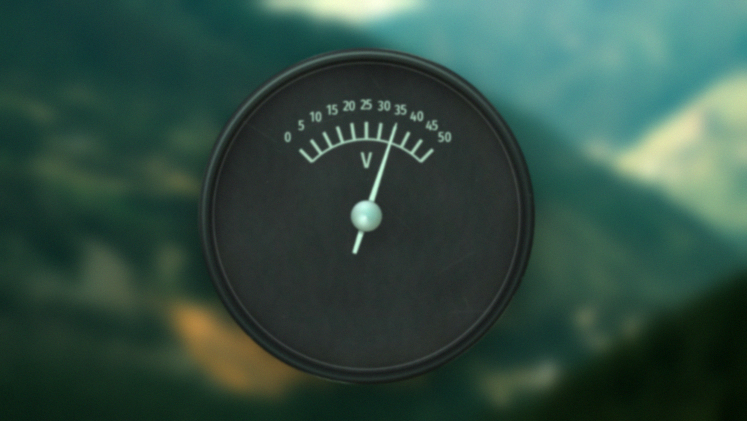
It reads 35; V
